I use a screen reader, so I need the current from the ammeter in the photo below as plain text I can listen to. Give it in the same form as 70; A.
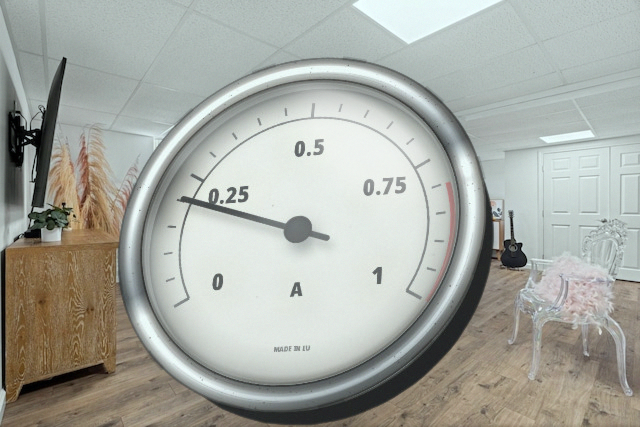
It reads 0.2; A
